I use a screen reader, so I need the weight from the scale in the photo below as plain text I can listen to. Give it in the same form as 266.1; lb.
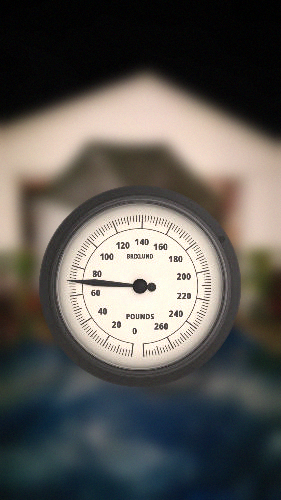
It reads 70; lb
